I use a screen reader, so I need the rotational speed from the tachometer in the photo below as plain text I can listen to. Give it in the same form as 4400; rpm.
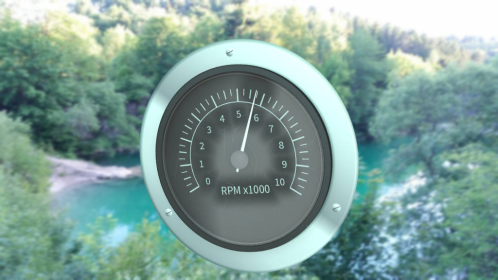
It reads 5750; rpm
